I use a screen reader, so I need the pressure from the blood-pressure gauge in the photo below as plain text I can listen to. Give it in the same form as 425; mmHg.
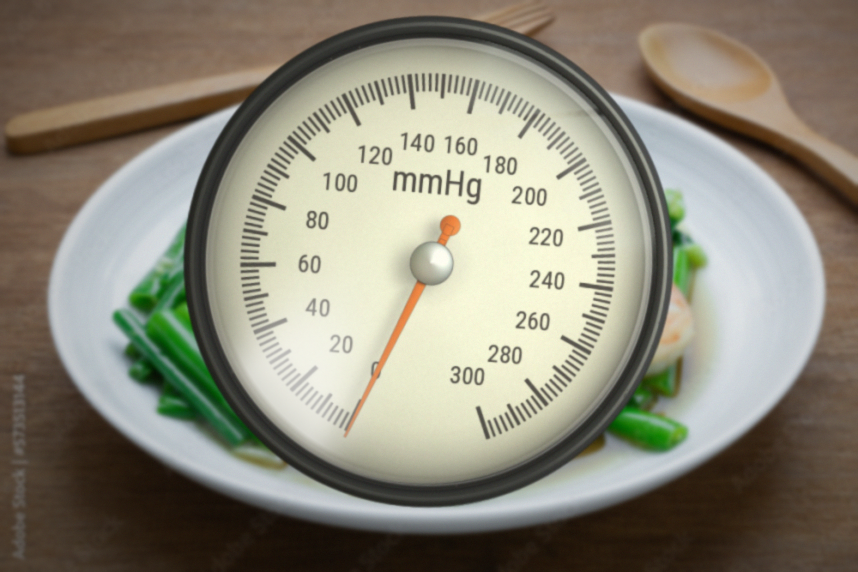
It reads 0; mmHg
